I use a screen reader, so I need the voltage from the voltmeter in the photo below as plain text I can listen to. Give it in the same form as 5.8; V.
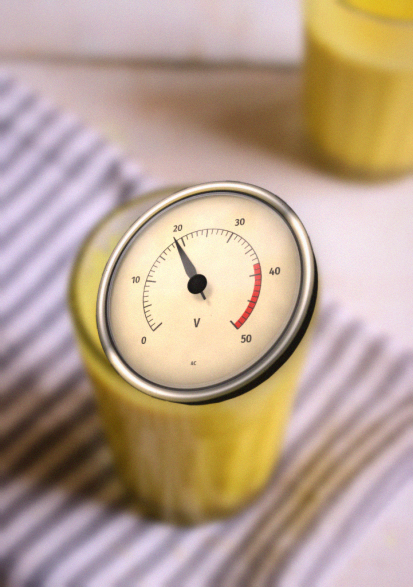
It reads 19; V
